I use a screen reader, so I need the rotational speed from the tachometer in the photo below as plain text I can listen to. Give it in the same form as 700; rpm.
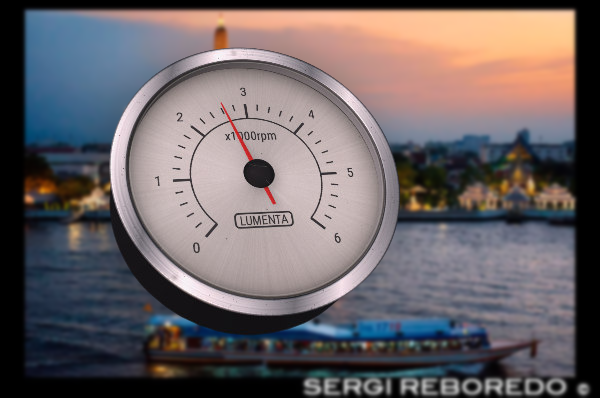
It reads 2600; rpm
